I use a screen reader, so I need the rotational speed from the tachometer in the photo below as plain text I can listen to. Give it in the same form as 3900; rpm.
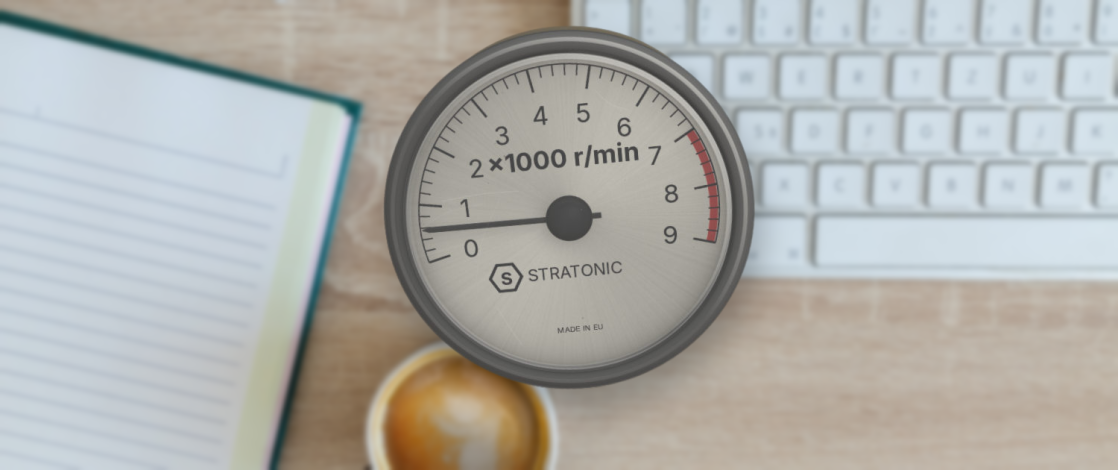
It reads 600; rpm
